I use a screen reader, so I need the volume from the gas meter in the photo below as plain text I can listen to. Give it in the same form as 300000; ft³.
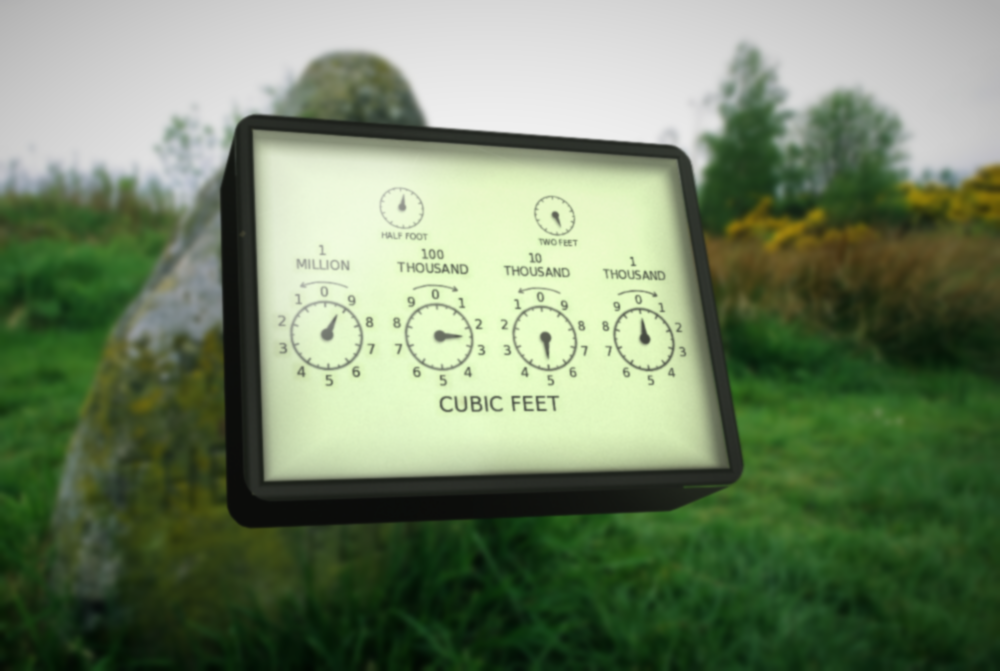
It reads 925000; ft³
